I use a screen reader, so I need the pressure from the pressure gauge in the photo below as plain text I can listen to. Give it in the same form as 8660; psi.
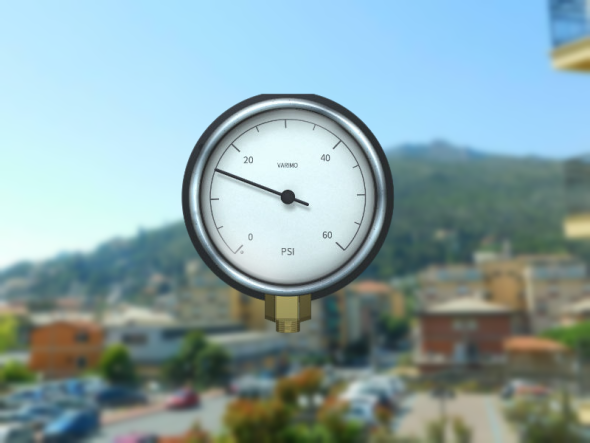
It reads 15; psi
